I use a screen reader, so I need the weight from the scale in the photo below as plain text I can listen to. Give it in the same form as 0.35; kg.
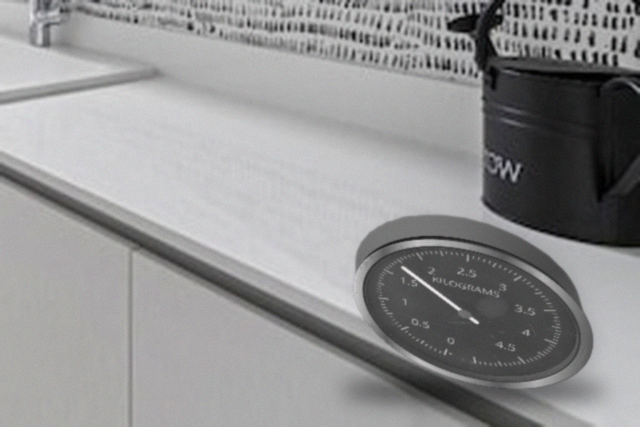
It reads 1.75; kg
